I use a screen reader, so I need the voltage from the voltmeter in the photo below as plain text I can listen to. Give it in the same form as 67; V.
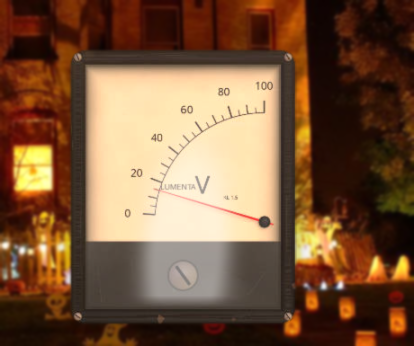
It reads 15; V
